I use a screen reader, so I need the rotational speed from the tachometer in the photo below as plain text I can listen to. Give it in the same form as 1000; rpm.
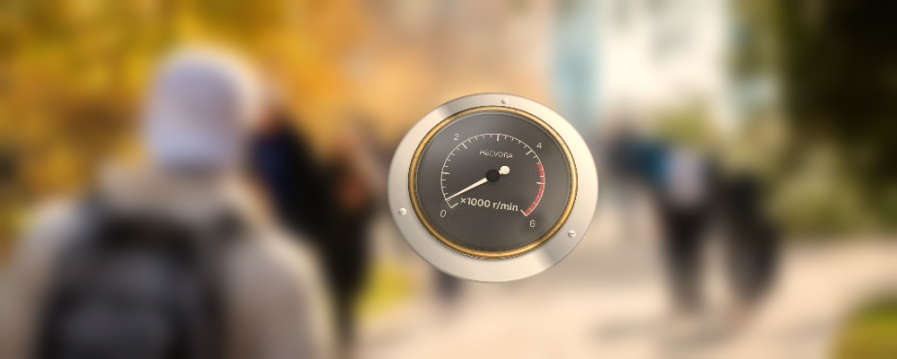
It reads 200; rpm
